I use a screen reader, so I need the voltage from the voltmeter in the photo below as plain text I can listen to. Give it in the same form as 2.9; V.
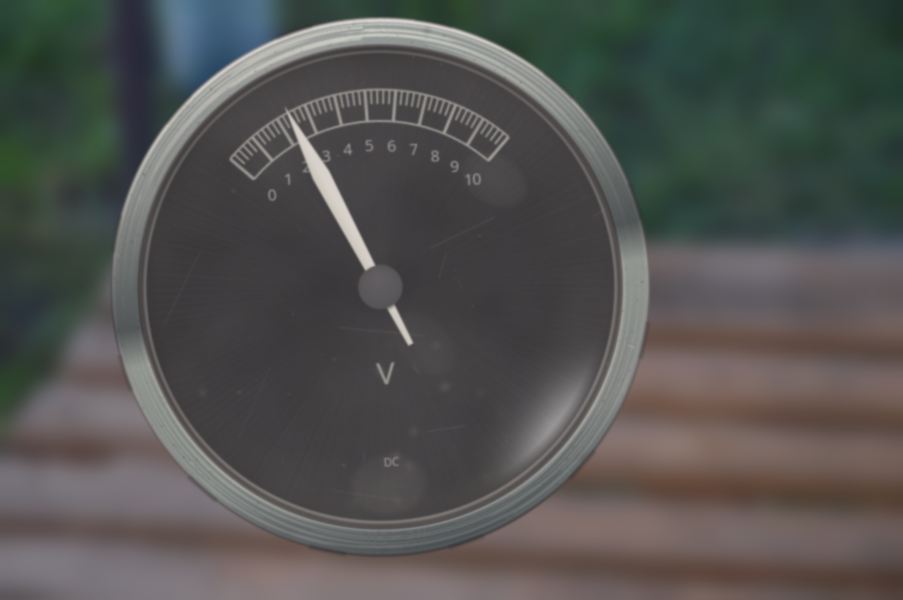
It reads 2.4; V
